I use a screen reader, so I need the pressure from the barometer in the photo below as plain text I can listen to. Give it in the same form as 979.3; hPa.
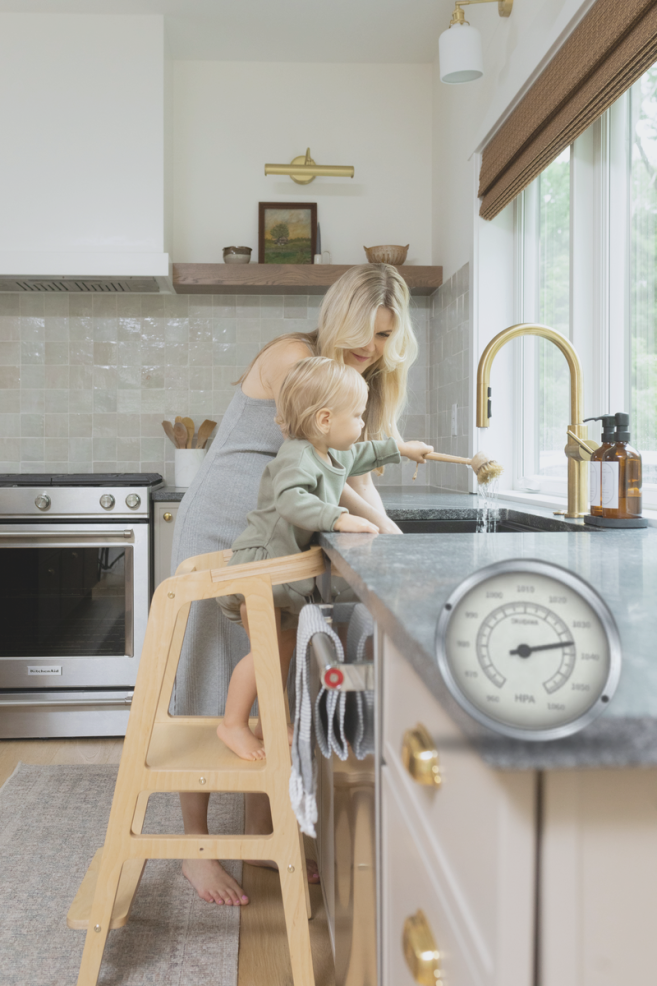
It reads 1035; hPa
